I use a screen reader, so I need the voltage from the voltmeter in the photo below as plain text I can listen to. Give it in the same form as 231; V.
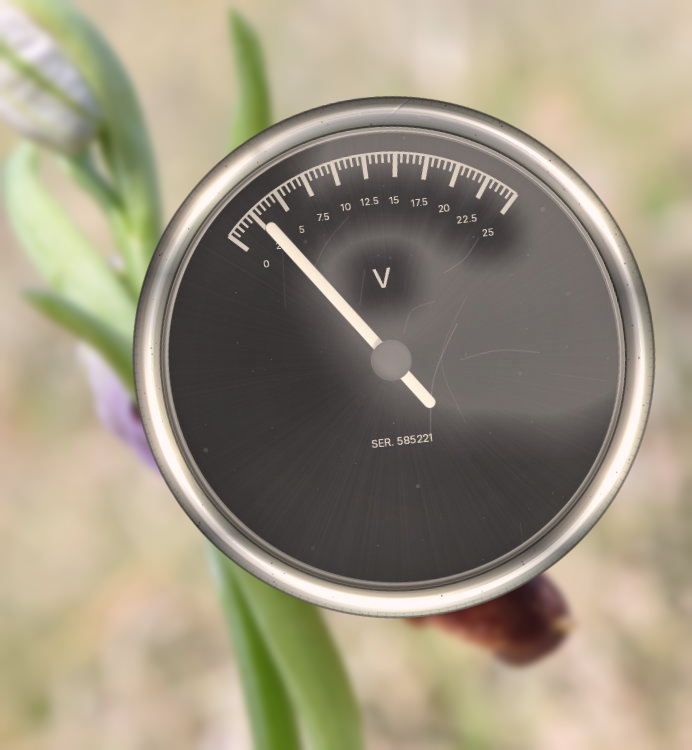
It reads 3; V
